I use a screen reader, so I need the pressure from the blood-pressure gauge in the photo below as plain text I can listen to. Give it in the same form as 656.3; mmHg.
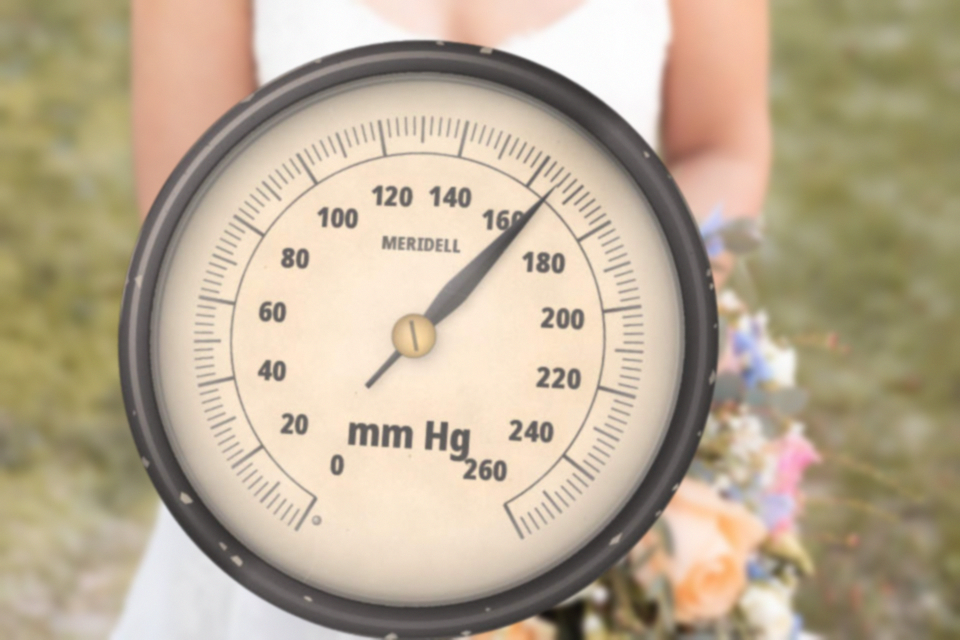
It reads 166; mmHg
